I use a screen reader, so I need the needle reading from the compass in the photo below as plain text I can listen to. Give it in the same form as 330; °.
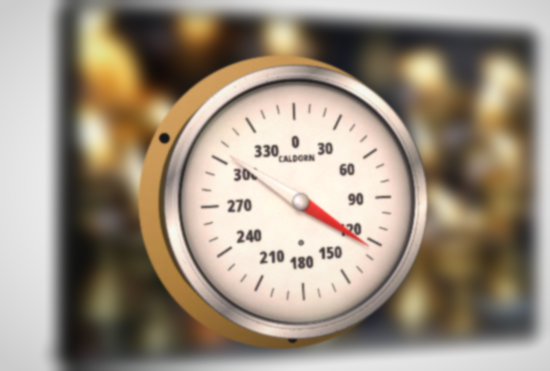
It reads 125; °
